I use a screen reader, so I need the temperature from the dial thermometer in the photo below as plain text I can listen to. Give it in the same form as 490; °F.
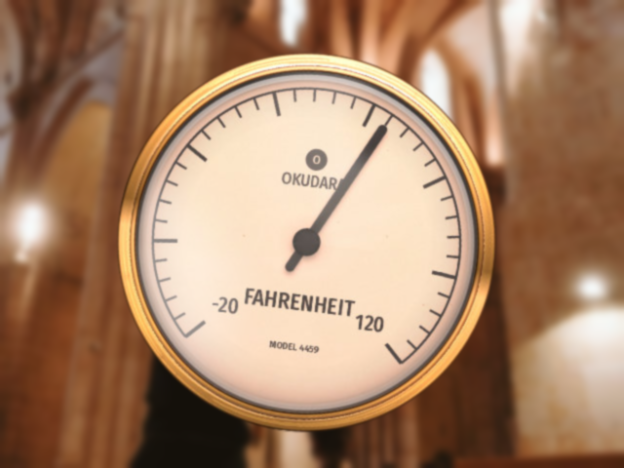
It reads 64; °F
